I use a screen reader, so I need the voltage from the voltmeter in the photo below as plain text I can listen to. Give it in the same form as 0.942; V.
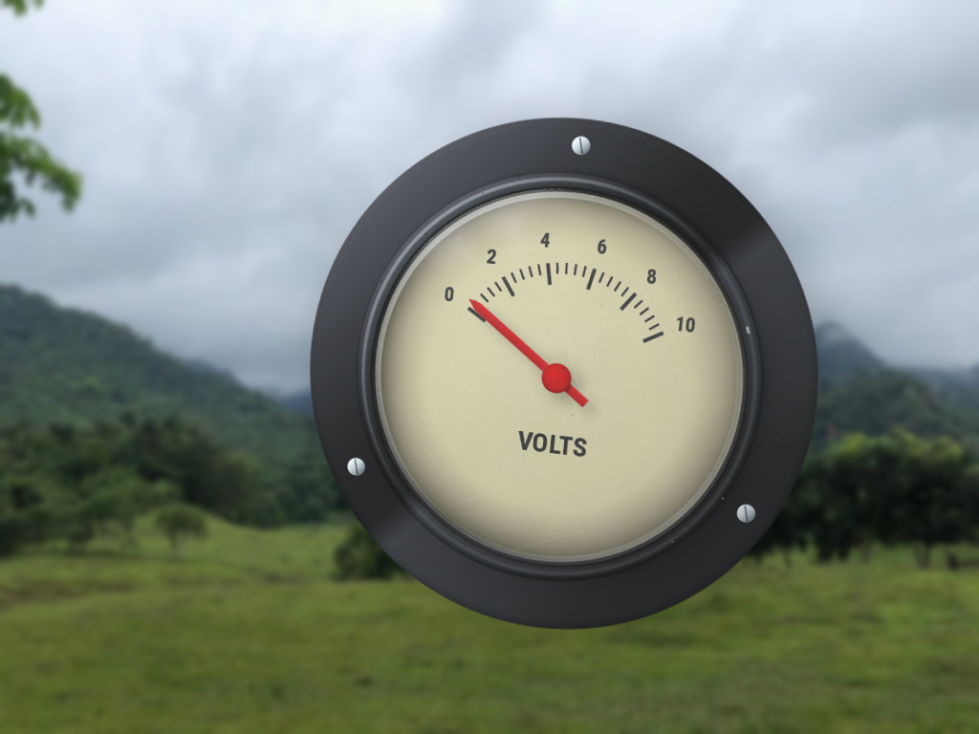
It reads 0.4; V
